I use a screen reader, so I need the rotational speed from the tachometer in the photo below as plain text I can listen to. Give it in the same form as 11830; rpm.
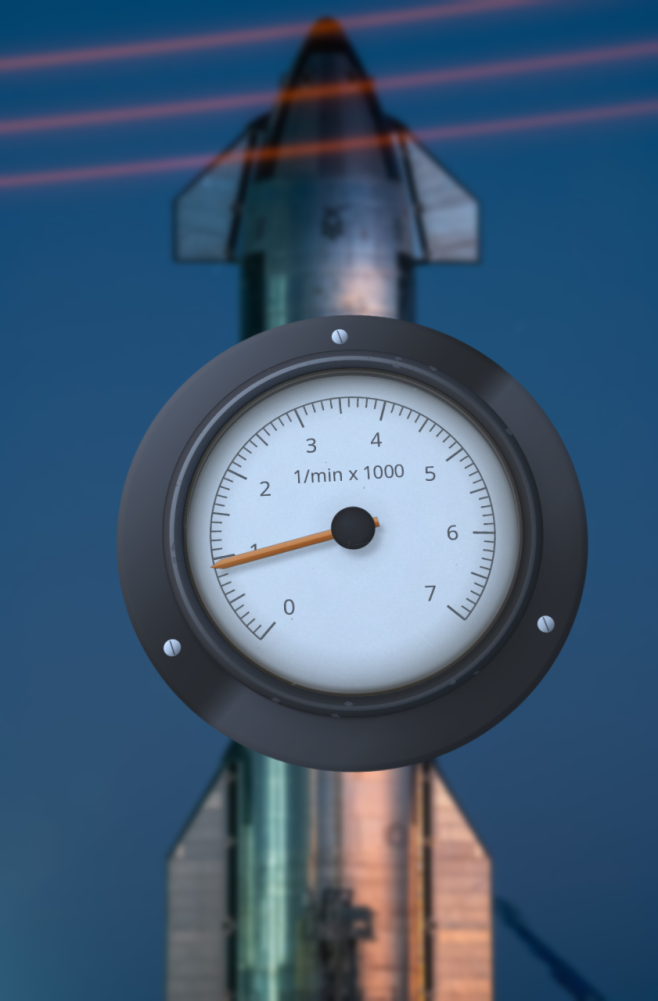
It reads 900; rpm
